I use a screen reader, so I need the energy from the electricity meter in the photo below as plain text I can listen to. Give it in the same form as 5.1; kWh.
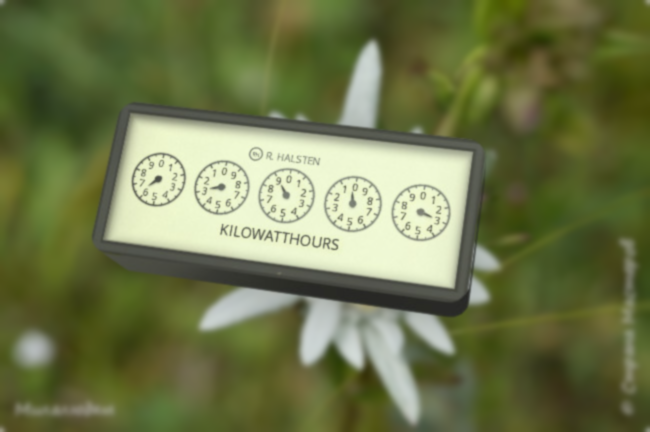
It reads 62903; kWh
